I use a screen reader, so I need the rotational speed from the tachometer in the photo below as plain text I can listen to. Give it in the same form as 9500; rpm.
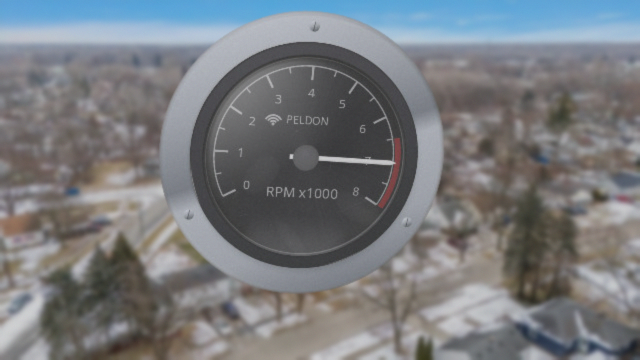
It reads 7000; rpm
